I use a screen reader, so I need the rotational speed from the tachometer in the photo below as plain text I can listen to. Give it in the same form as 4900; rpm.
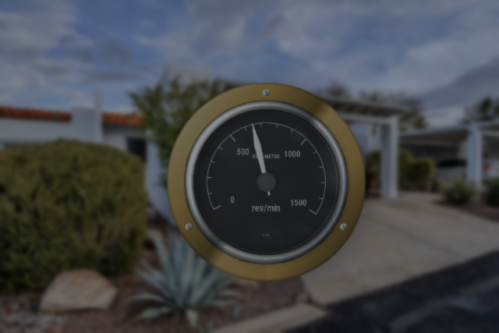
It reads 650; rpm
